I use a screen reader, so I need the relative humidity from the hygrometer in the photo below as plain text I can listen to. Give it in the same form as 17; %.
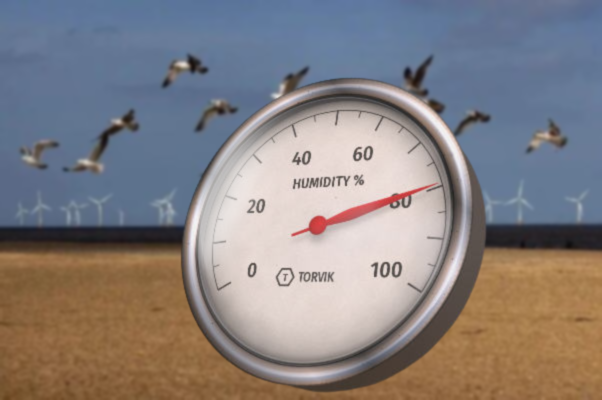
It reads 80; %
